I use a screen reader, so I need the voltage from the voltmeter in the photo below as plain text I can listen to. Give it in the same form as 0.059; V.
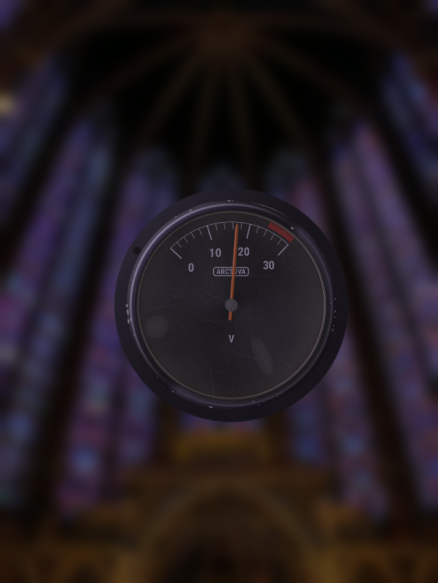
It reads 17; V
